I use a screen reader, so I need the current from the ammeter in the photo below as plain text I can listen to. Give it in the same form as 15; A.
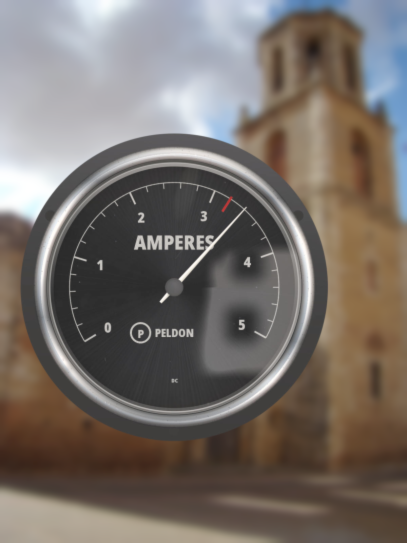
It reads 3.4; A
